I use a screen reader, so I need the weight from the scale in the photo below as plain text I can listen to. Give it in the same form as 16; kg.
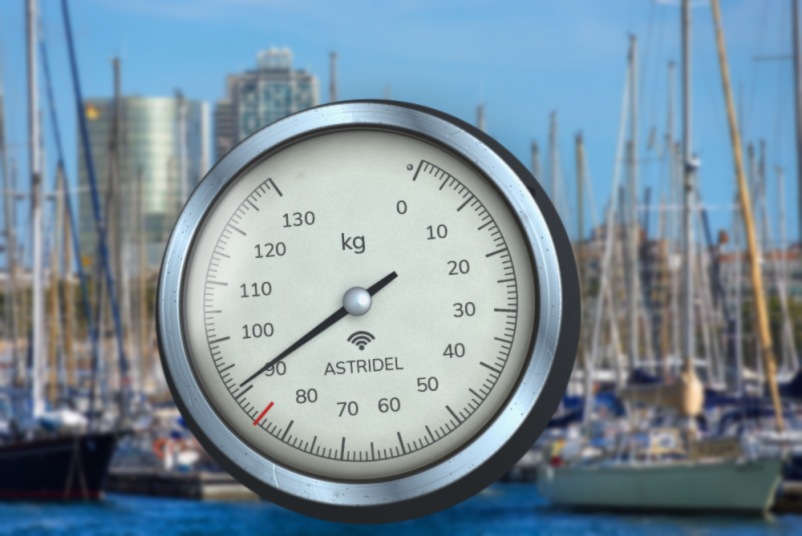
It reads 91; kg
